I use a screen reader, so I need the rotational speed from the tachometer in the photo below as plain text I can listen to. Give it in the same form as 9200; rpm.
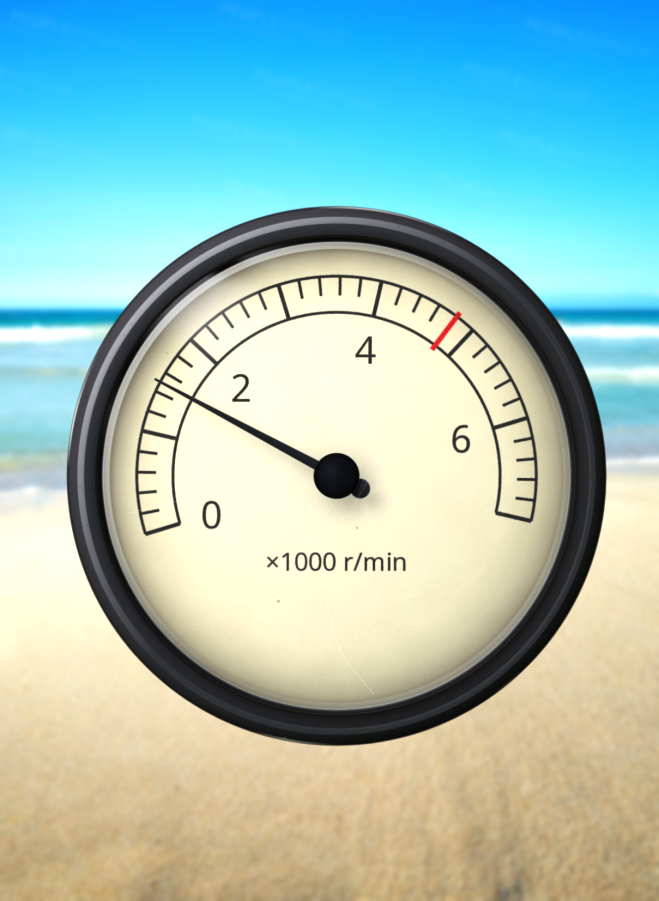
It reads 1500; rpm
